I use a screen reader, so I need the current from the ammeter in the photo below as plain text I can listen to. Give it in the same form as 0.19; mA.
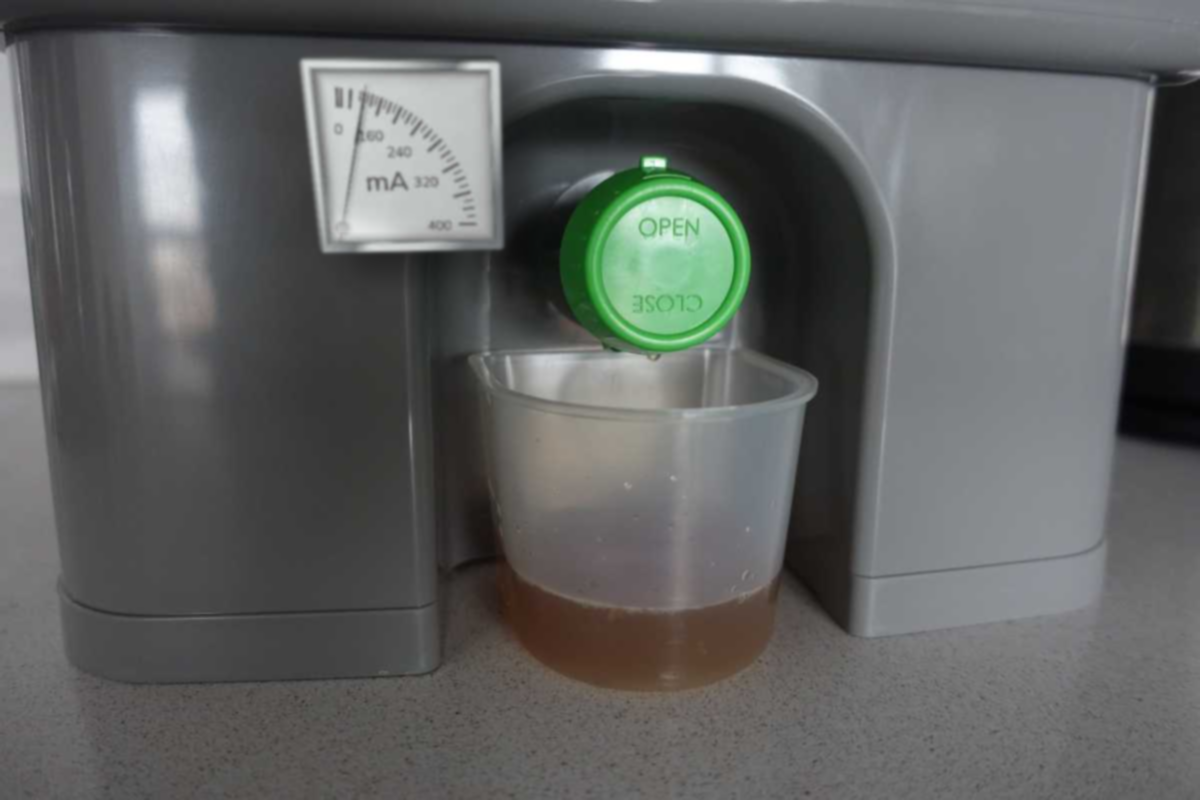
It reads 120; mA
